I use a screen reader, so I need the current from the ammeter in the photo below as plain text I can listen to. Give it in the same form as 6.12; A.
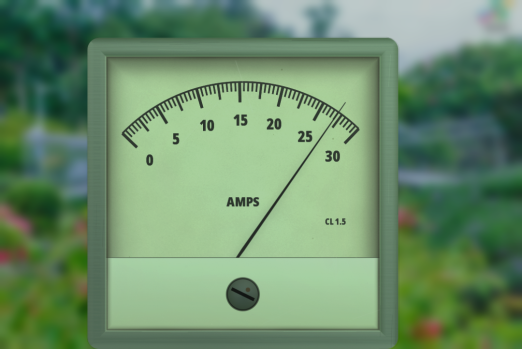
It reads 27; A
